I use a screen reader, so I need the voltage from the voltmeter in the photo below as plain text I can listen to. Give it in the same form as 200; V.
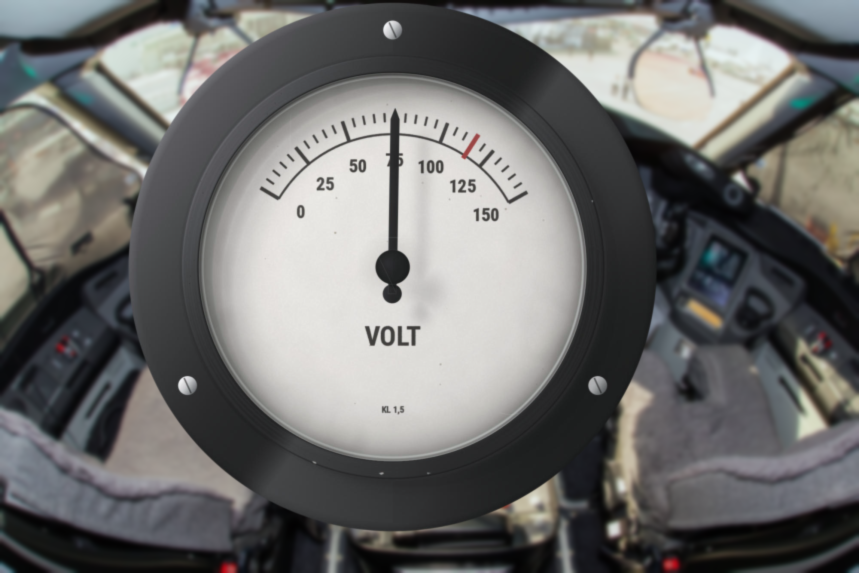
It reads 75; V
